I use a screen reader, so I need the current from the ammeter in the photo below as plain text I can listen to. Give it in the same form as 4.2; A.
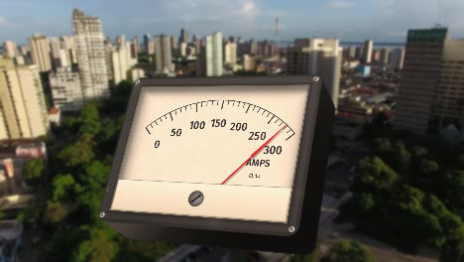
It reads 280; A
